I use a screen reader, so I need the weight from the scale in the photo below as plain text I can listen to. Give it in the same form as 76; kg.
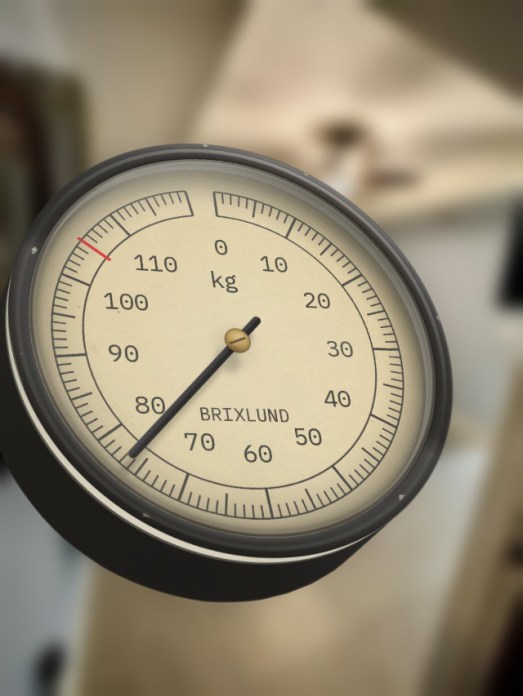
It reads 76.5; kg
